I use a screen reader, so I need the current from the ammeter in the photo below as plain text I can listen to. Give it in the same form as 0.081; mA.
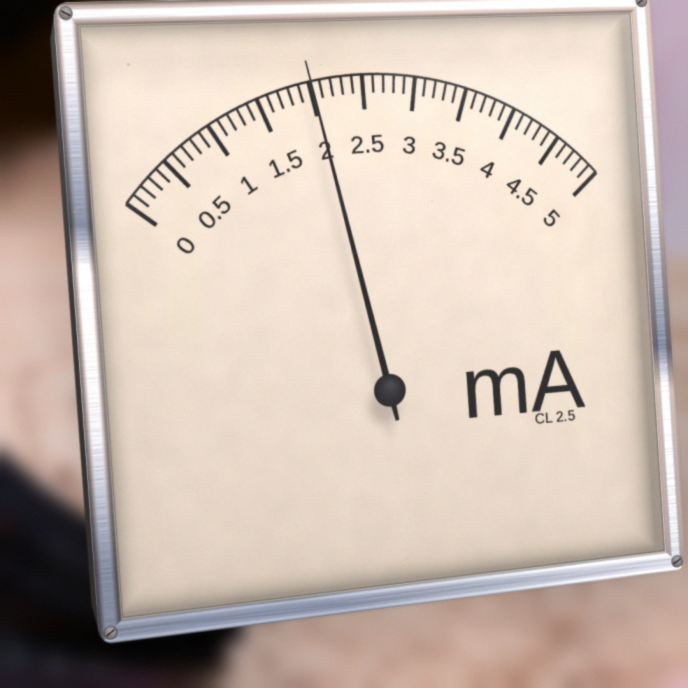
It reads 2; mA
